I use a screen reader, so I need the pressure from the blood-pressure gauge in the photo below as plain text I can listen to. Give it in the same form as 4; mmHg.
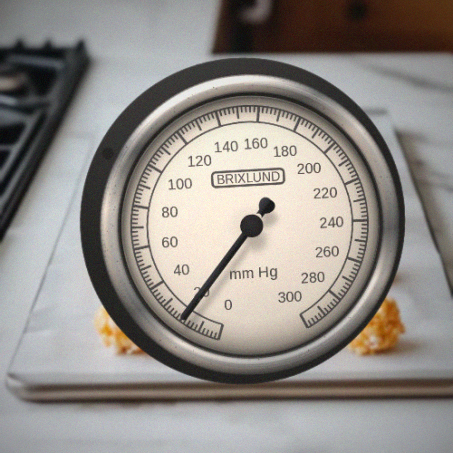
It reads 20; mmHg
